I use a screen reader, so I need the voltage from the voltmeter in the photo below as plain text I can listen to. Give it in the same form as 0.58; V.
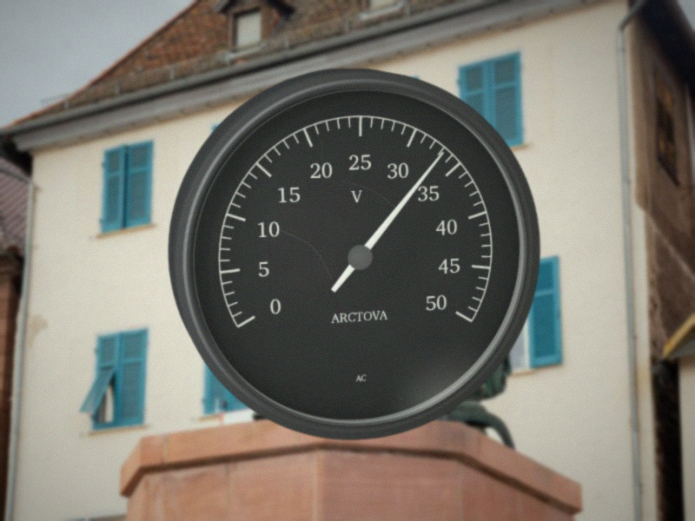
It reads 33; V
